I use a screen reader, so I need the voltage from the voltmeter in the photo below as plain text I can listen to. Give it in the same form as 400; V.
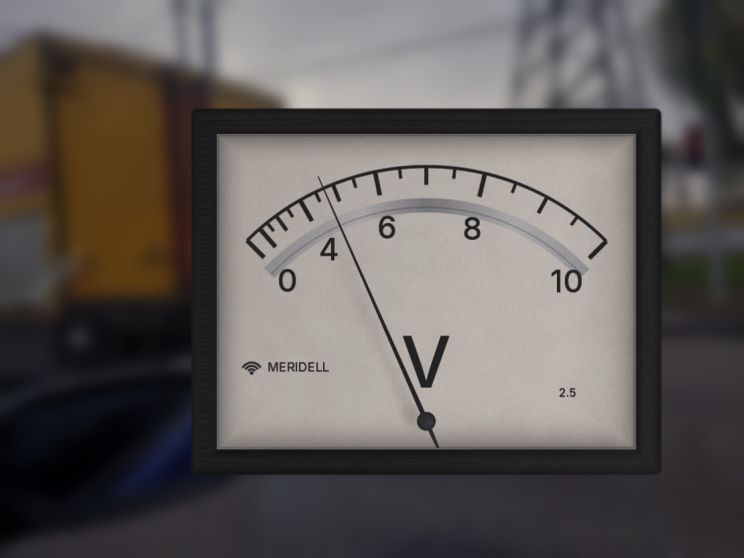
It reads 4.75; V
